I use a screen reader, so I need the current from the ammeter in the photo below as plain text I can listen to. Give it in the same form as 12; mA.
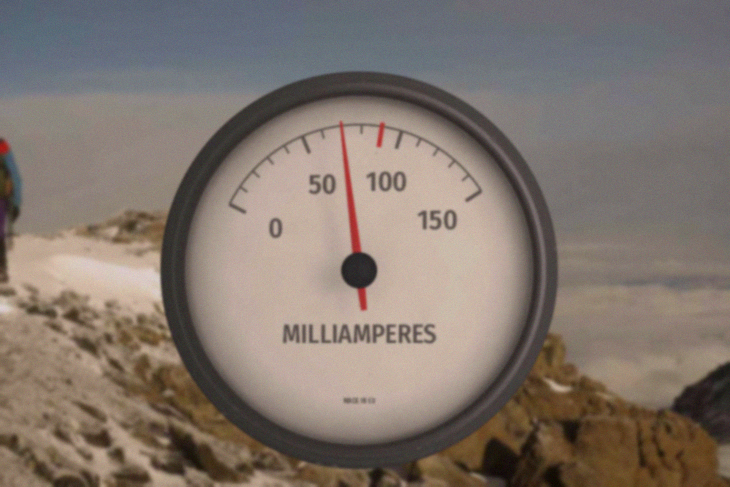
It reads 70; mA
